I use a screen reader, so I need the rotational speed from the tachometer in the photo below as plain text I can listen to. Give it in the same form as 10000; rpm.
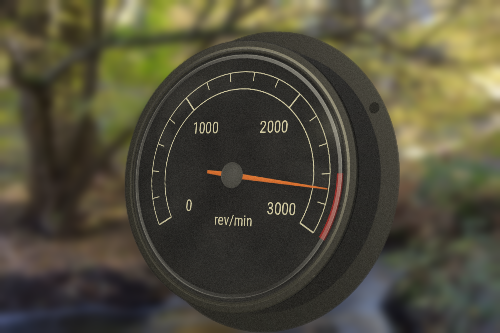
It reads 2700; rpm
